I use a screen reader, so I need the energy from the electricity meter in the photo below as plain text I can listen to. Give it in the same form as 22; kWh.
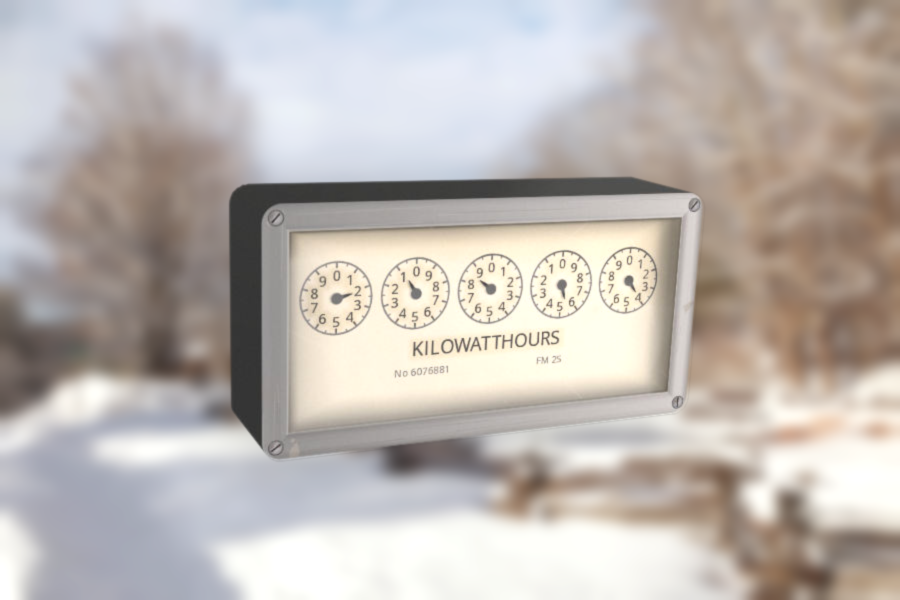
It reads 20854; kWh
